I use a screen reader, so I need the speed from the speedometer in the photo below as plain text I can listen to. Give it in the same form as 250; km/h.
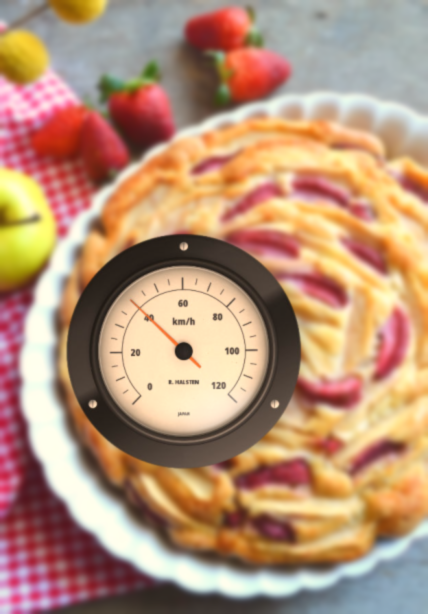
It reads 40; km/h
